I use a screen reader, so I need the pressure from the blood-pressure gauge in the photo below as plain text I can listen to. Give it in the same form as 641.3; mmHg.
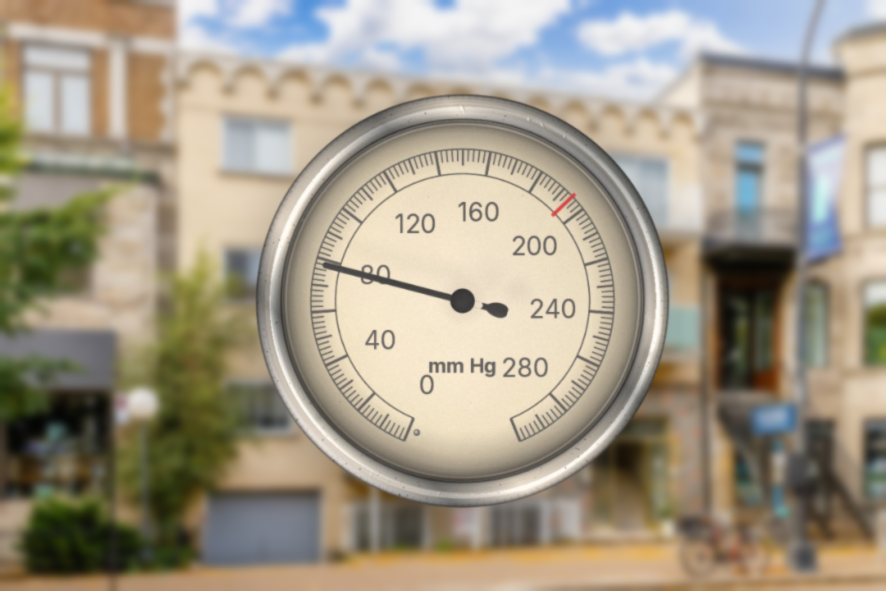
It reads 78; mmHg
